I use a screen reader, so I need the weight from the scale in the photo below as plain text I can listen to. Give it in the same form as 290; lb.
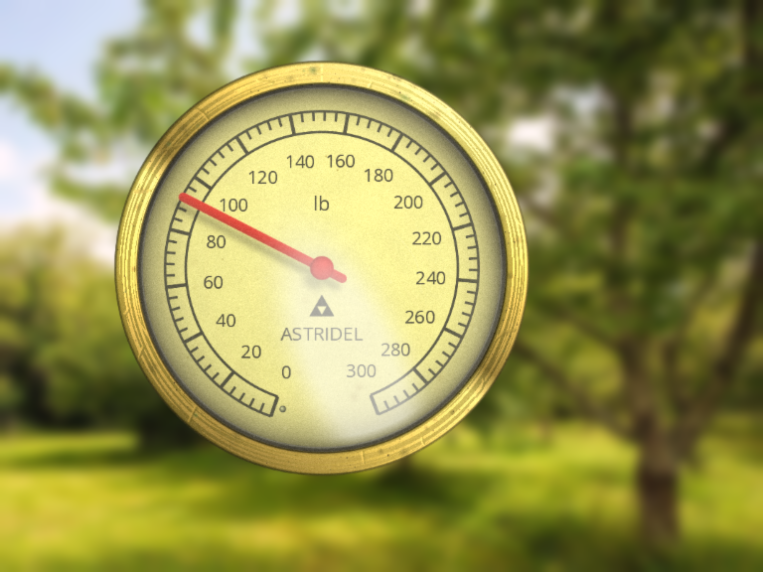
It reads 92; lb
